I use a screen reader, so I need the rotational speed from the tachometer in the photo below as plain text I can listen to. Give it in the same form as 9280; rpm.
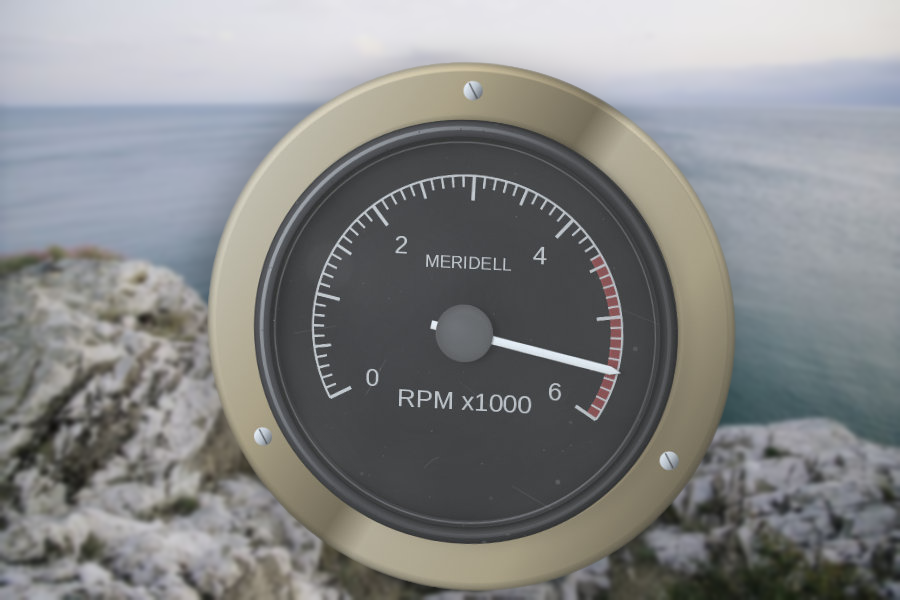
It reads 5500; rpm
